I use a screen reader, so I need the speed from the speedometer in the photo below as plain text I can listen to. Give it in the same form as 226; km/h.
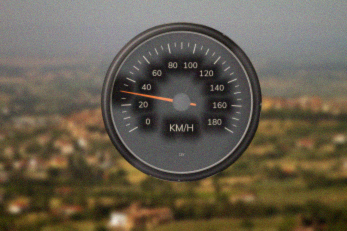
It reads 30; km/h
